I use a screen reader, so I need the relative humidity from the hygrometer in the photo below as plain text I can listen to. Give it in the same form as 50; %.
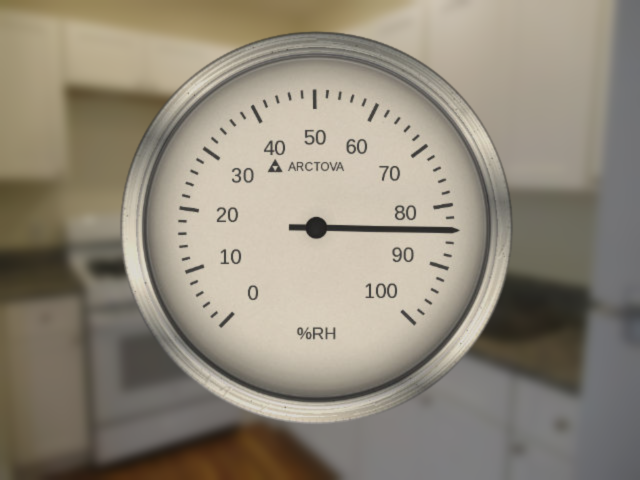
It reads 84; %
